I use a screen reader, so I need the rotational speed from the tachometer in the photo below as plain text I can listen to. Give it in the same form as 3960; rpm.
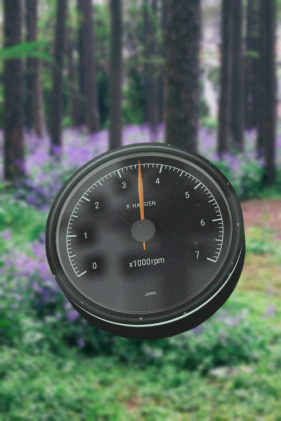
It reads 3500; rpm
